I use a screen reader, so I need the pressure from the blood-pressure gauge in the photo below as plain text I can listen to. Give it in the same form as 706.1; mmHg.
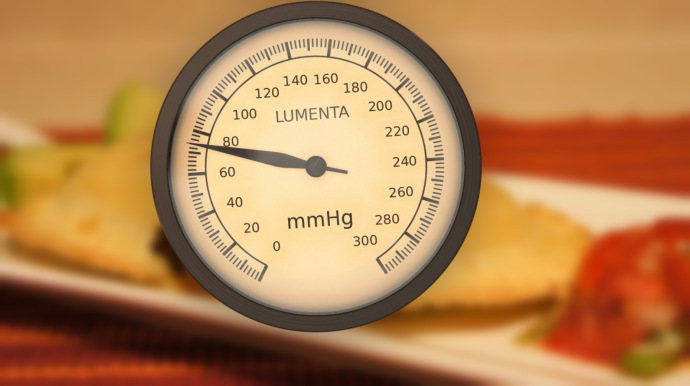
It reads 74; mmHg
